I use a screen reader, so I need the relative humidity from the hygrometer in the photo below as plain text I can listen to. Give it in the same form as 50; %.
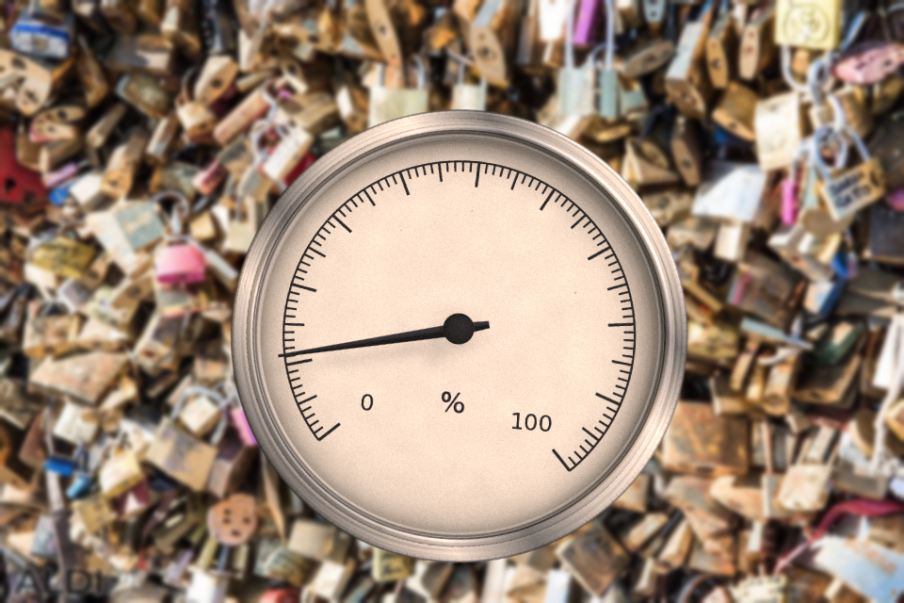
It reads 11; %
